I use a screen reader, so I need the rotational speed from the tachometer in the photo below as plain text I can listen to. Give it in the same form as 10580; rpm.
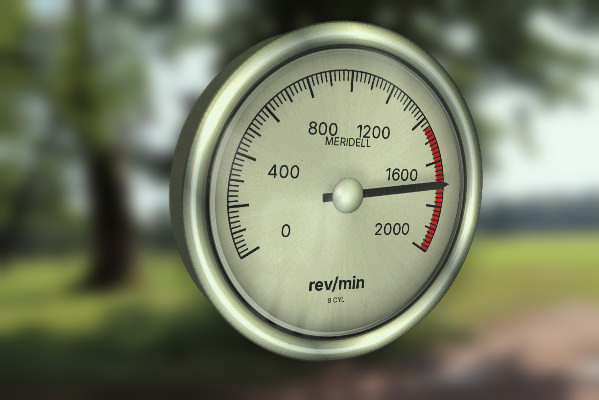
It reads 1700; rpm
